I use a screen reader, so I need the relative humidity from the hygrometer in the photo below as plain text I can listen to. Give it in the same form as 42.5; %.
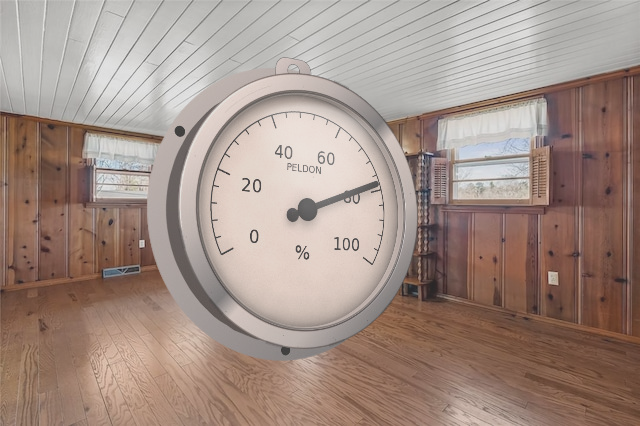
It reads 78; %
